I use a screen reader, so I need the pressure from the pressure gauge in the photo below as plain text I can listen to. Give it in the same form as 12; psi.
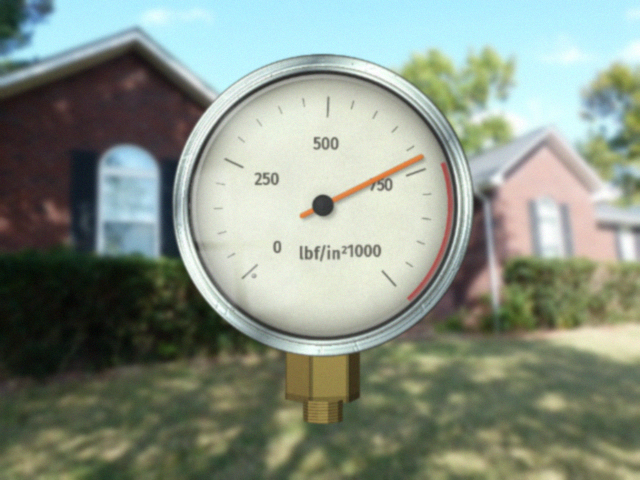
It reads 725; psi
